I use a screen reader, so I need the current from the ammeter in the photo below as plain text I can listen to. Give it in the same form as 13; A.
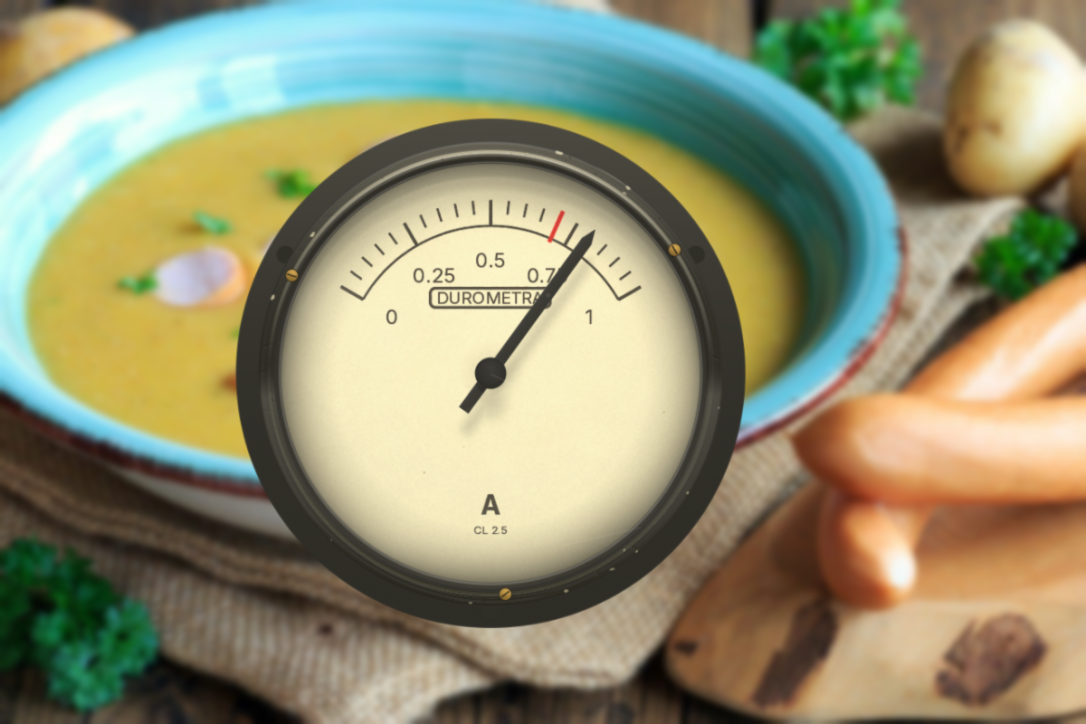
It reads 0.8; A
